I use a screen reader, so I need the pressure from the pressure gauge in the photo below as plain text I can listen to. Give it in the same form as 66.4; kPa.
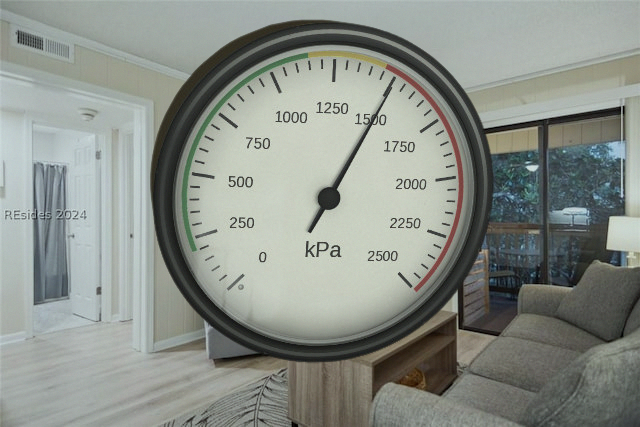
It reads 1500; kPa
